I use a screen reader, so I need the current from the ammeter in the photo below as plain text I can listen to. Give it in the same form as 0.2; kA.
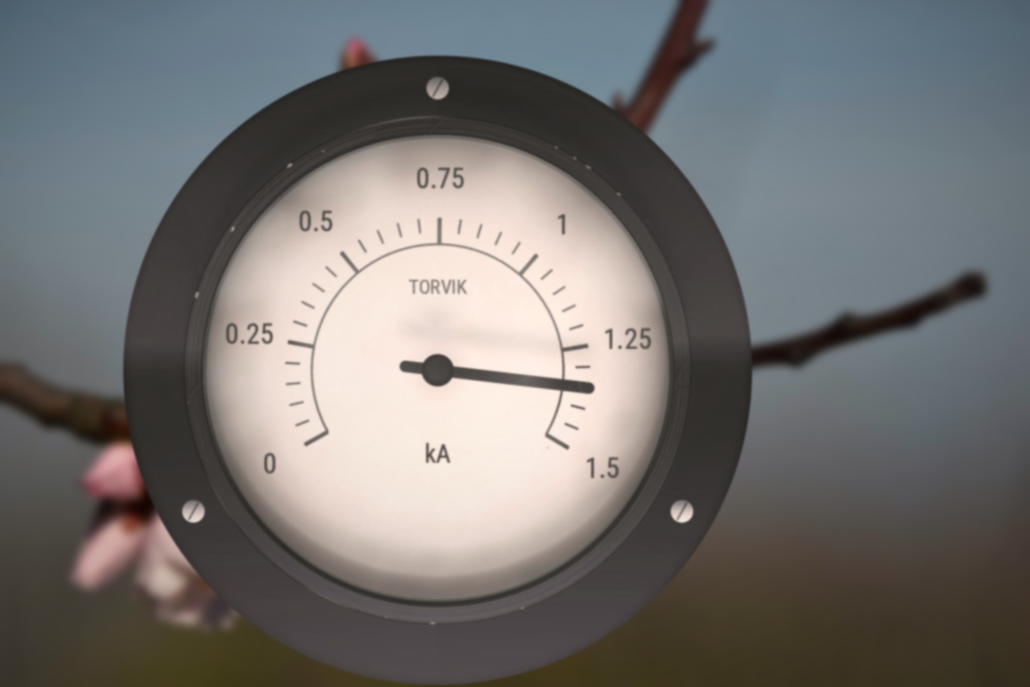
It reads 1.35; kA
